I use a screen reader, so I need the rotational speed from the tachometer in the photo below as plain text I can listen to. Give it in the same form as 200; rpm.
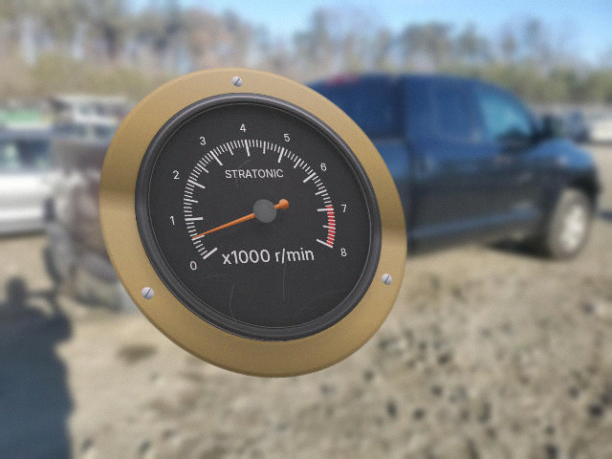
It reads 500; rpm
